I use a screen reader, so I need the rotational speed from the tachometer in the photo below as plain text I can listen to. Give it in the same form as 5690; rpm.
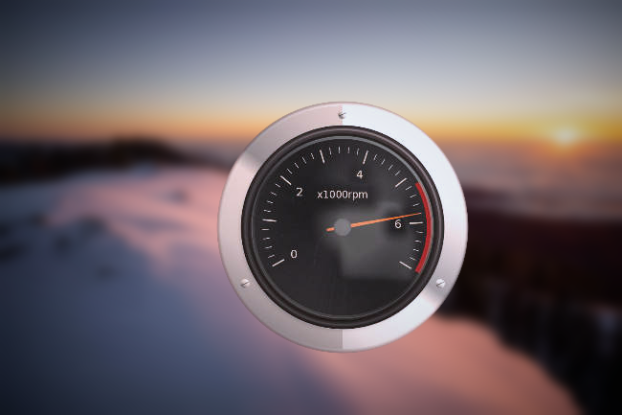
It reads 5800; rpm
